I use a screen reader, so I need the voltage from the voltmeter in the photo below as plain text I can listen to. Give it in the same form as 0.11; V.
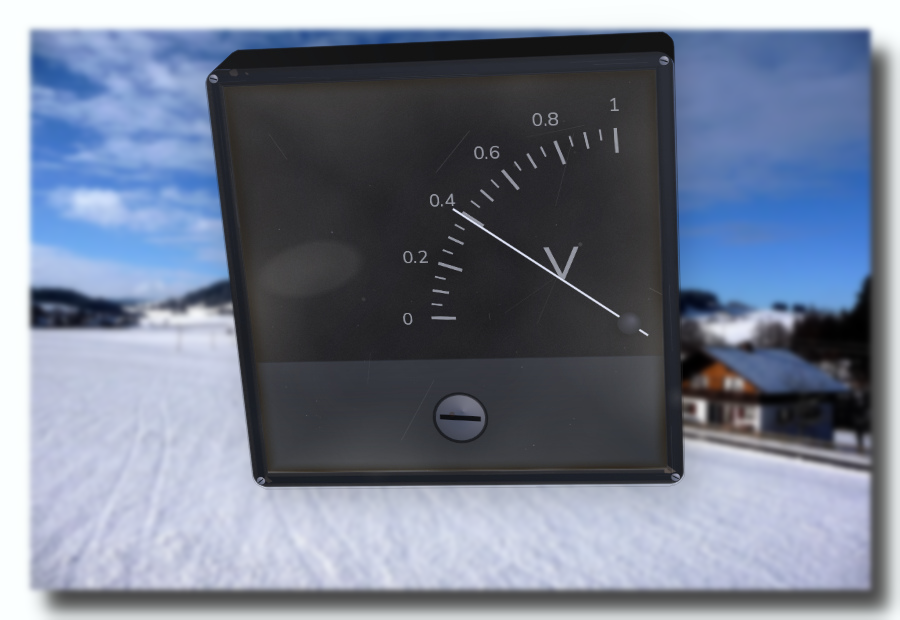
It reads 0.4; V
